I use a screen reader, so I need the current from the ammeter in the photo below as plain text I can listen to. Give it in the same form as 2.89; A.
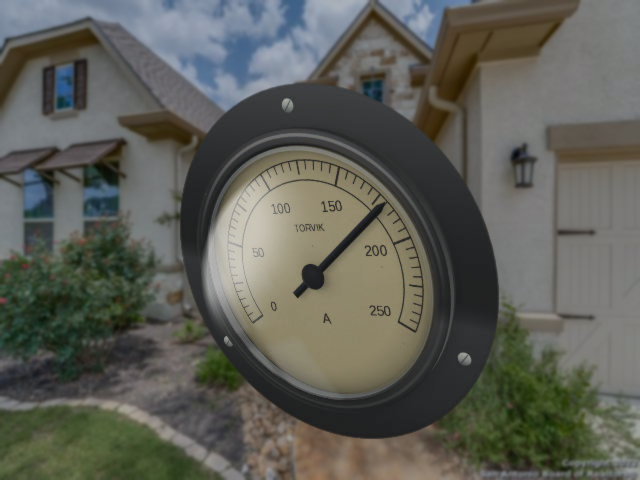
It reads 180; A
